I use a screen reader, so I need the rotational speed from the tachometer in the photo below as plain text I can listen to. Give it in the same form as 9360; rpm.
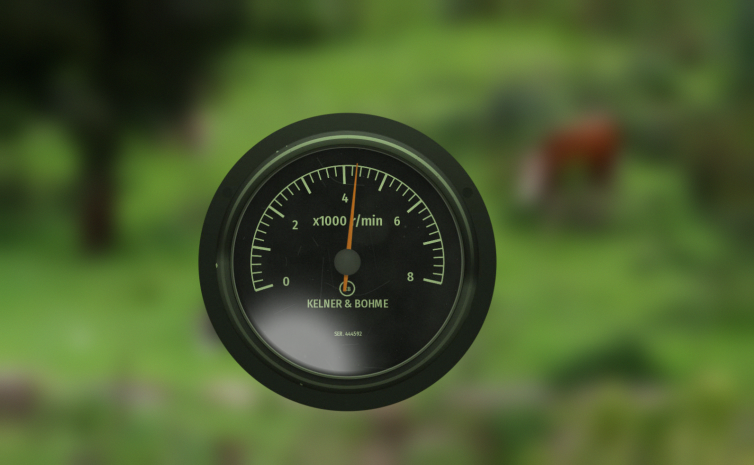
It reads 4300; rpm
